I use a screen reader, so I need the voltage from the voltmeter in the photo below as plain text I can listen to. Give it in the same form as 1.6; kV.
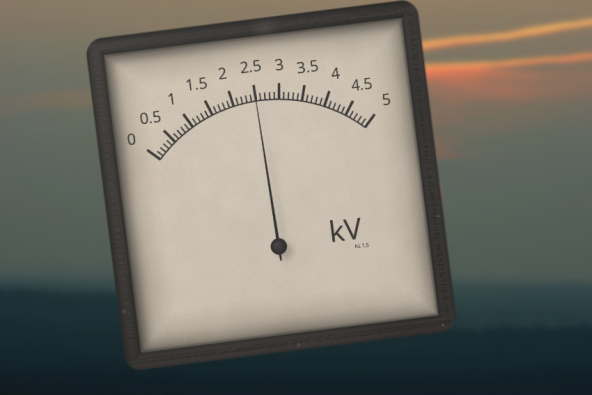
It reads 2.5; kV
